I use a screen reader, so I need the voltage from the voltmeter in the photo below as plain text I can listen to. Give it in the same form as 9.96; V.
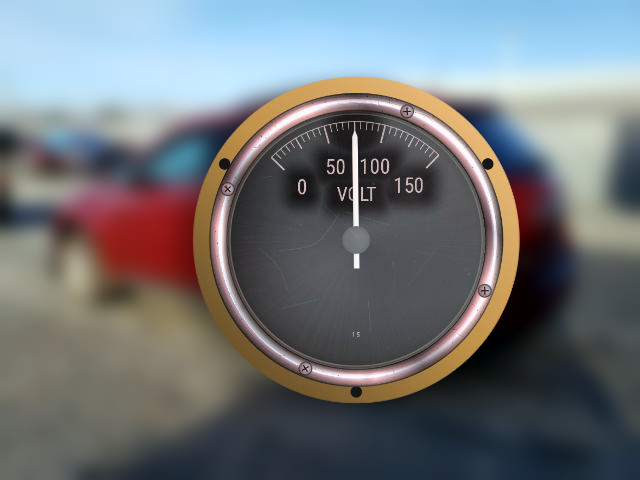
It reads 75; V
